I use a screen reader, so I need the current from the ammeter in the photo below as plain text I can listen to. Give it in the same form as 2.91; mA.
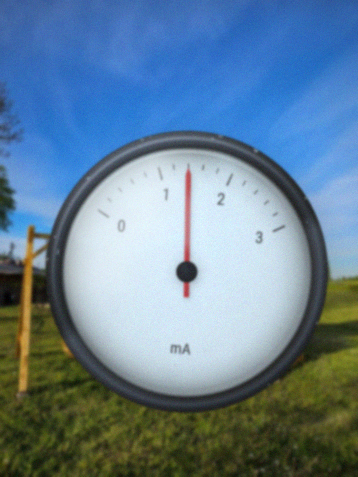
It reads 1.4; mA
